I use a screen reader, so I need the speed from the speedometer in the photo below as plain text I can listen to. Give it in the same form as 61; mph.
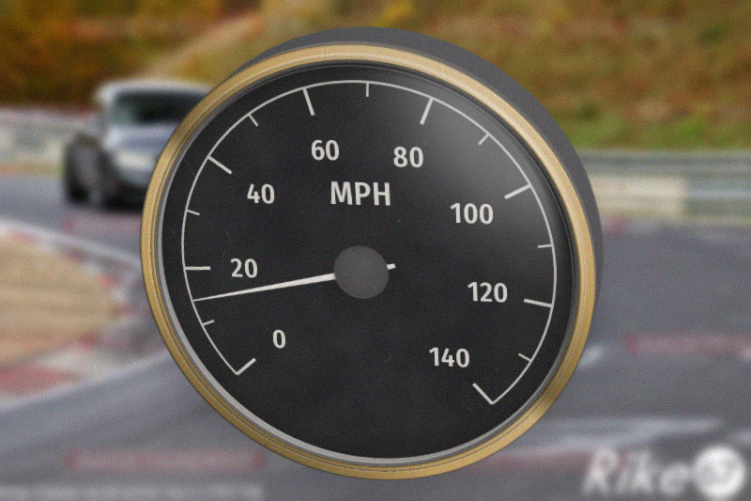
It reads 15; mph
